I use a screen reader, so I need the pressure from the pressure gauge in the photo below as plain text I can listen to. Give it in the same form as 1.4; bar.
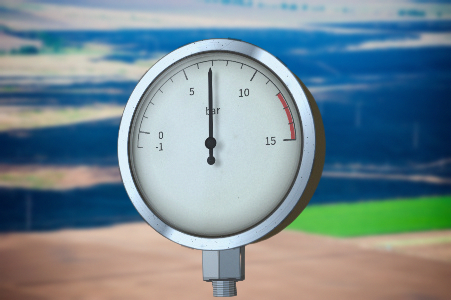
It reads 7; bar
